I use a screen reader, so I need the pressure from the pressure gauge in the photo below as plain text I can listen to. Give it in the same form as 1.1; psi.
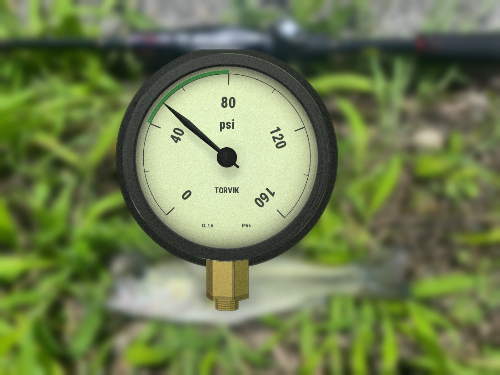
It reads 50; psi
